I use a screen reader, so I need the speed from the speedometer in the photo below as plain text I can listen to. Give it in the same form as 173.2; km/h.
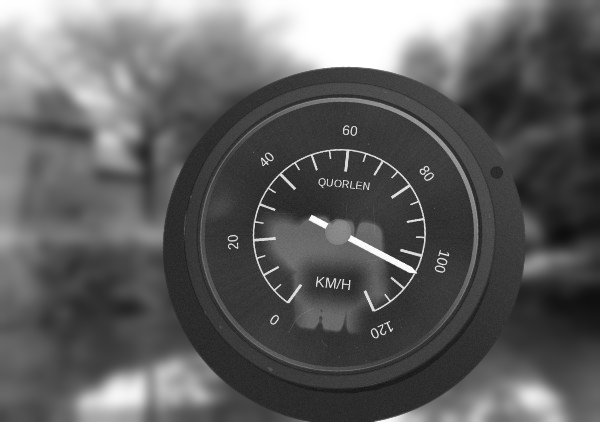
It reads 105; km/h
